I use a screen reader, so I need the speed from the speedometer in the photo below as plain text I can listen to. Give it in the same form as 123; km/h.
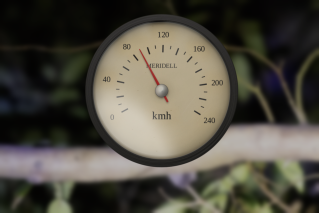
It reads 90; km/h
